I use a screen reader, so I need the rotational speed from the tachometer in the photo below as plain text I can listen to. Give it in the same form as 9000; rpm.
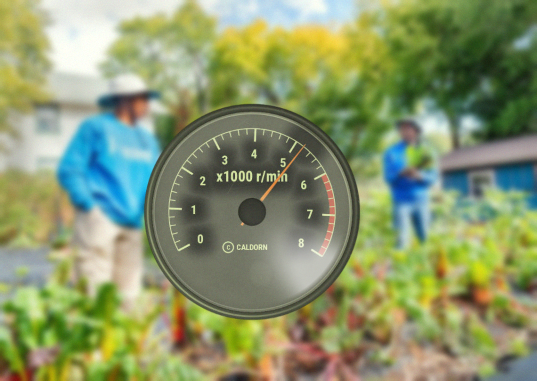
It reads 5200; rpm
